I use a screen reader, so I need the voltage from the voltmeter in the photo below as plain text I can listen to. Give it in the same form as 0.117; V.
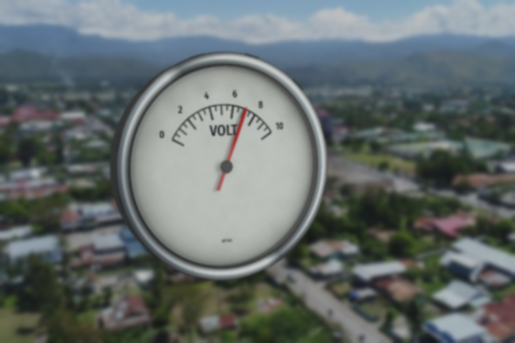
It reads 7; V
